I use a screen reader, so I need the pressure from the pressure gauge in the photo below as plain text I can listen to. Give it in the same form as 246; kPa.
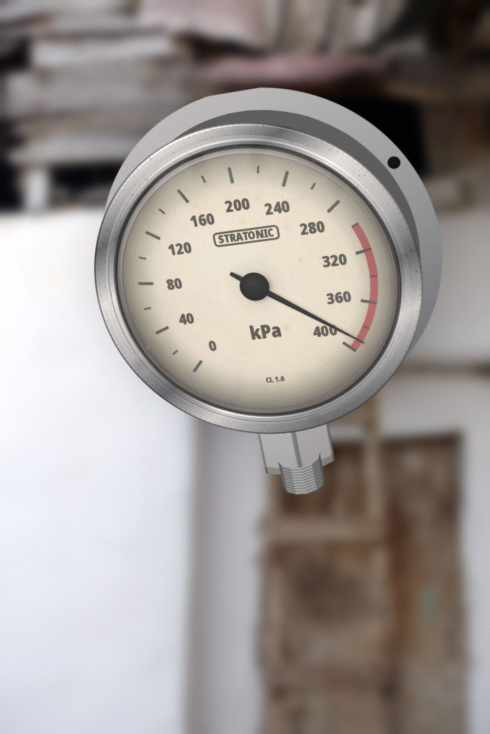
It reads 390; kPa
